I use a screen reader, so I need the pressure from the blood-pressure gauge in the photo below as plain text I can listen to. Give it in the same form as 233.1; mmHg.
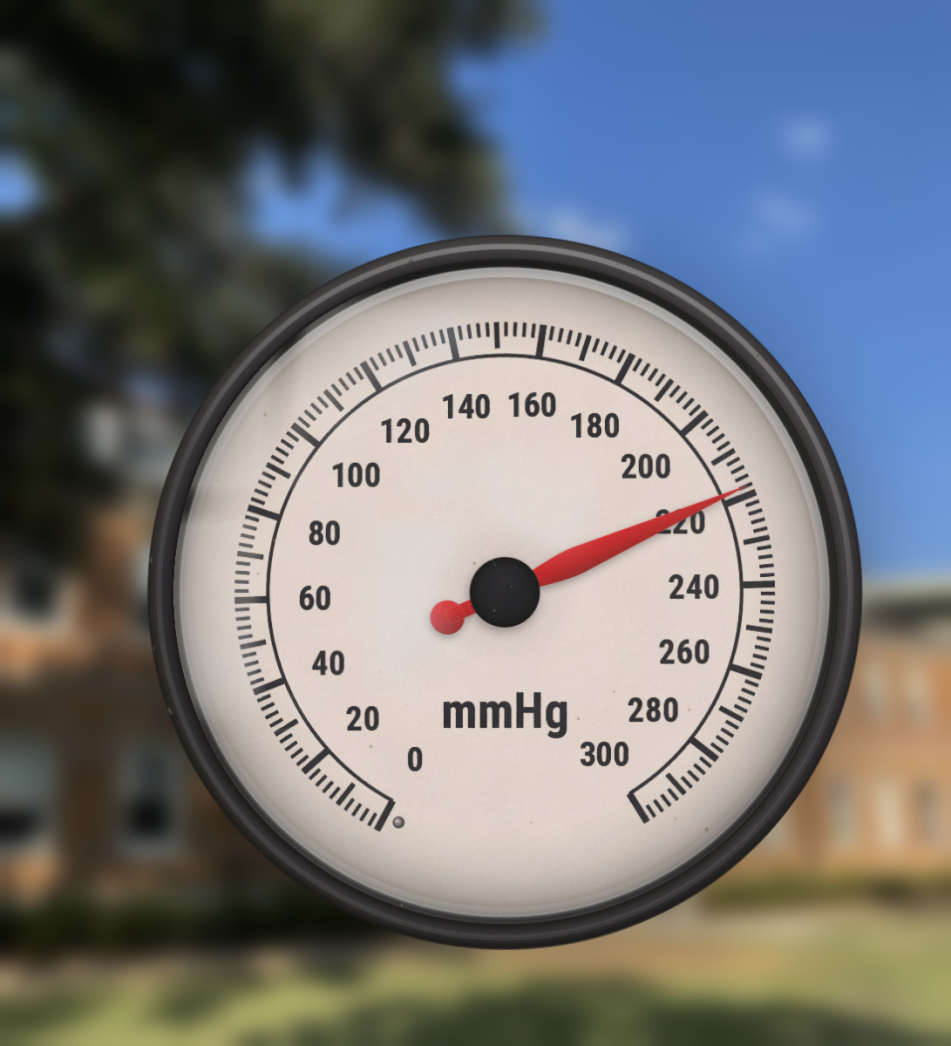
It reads 218; mmHg
